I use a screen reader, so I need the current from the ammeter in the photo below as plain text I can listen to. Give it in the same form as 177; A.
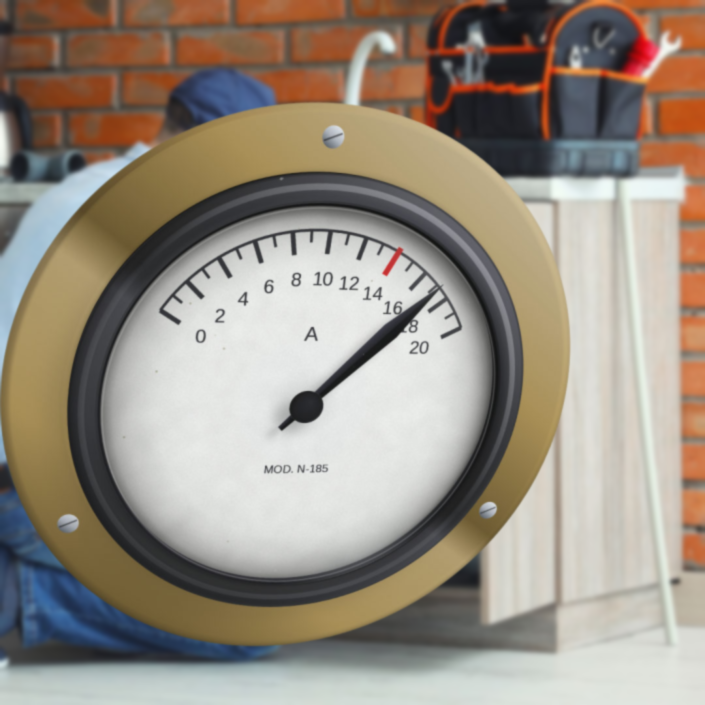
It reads 17; A
